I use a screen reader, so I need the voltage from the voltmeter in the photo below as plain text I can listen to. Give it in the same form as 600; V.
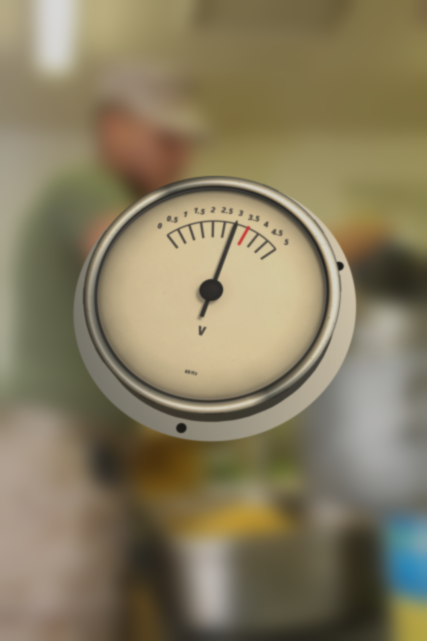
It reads 3; V
